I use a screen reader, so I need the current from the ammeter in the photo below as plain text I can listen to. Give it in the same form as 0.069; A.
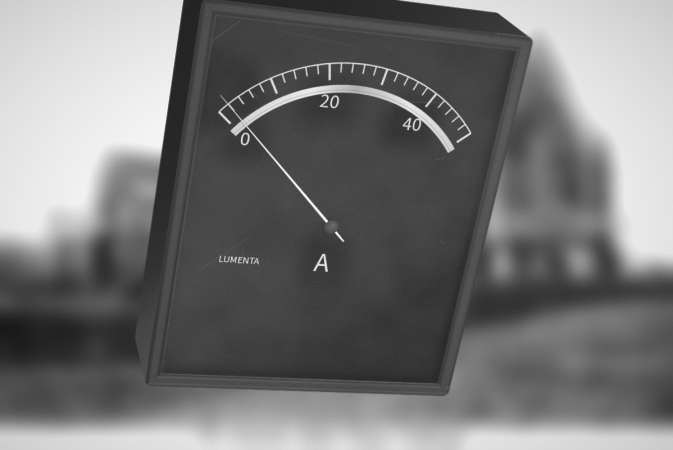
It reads 2; A
